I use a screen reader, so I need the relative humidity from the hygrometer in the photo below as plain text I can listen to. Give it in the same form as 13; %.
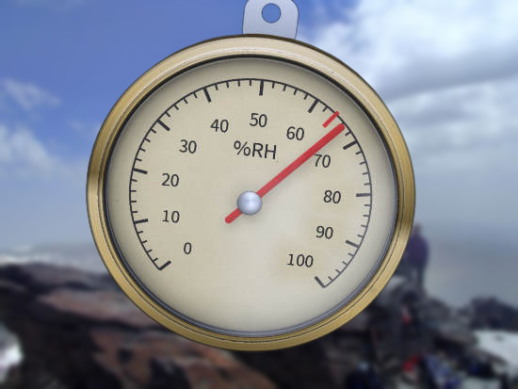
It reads 66; %
